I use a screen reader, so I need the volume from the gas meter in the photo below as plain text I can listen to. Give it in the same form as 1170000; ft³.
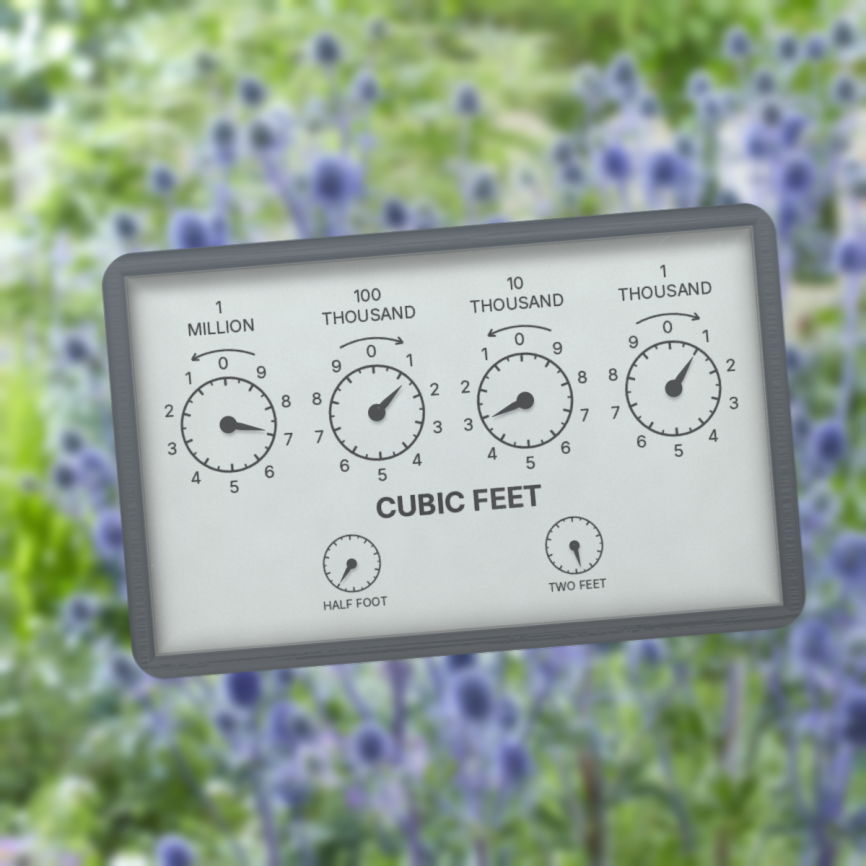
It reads 713100; ft³
